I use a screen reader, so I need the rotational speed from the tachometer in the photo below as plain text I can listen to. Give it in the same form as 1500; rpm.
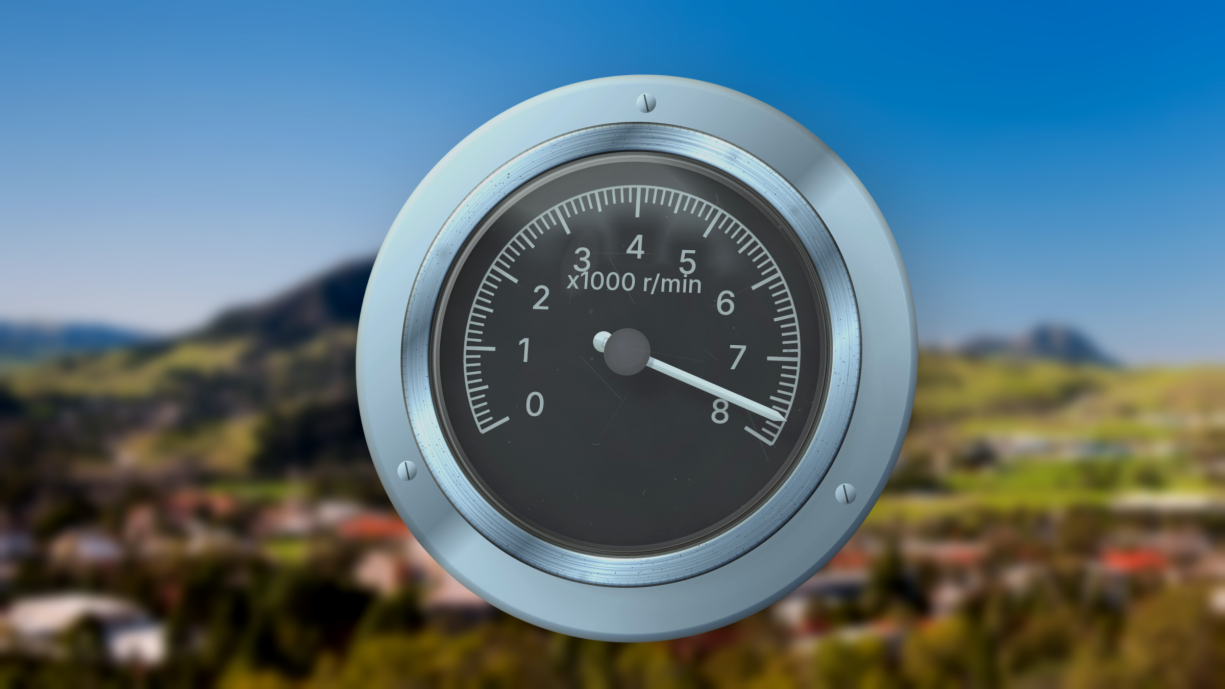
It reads 7700; rpm
